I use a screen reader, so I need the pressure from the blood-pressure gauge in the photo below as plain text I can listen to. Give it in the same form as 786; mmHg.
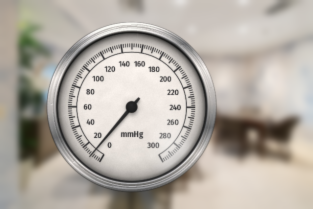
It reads 10; mmHg
